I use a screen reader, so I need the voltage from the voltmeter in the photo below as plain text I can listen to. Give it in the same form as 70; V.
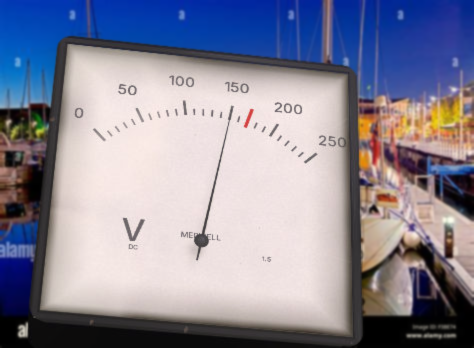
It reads 150; V
